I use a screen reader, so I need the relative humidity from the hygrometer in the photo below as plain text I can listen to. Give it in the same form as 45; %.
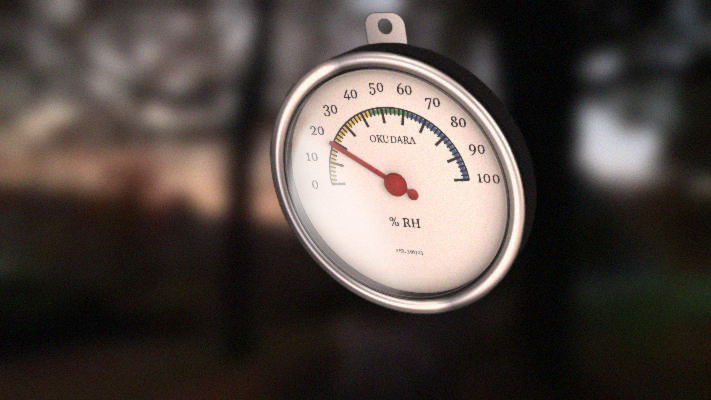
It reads 20; %
